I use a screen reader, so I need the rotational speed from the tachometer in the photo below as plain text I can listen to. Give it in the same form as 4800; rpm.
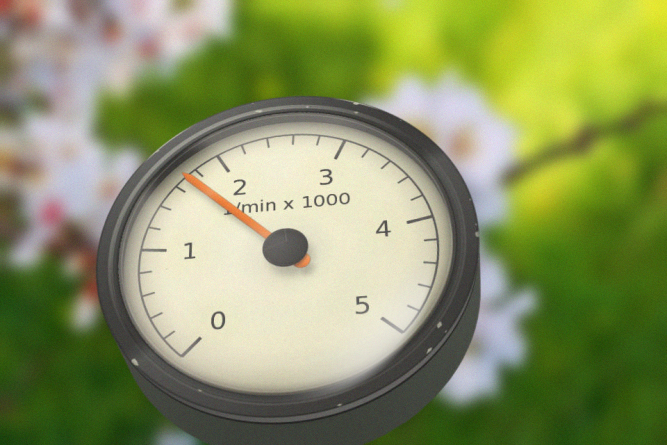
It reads 1700; rpm
